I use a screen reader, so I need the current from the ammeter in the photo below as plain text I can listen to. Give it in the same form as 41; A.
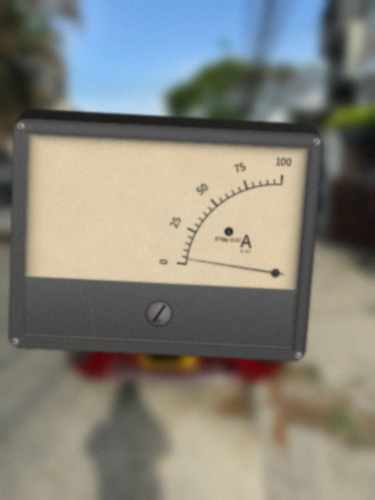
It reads 5; A
